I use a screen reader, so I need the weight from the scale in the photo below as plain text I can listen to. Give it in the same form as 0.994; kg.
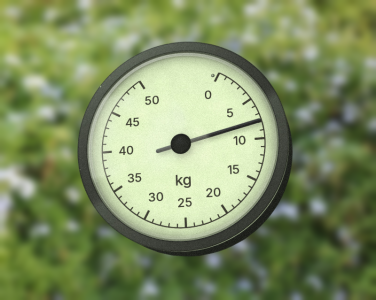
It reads 8; kg
